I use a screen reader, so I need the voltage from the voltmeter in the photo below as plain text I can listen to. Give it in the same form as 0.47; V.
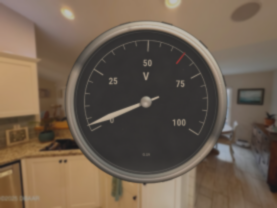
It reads 2.5; V
